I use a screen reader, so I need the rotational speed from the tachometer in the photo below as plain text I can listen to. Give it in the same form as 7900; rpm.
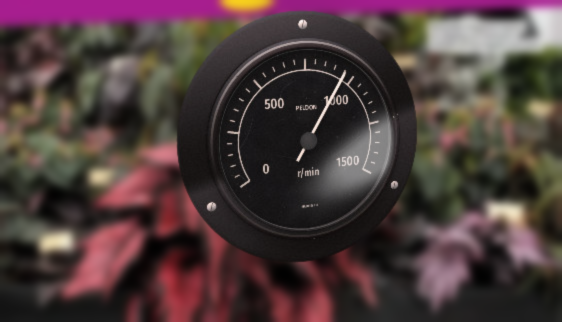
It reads 950; rpm
